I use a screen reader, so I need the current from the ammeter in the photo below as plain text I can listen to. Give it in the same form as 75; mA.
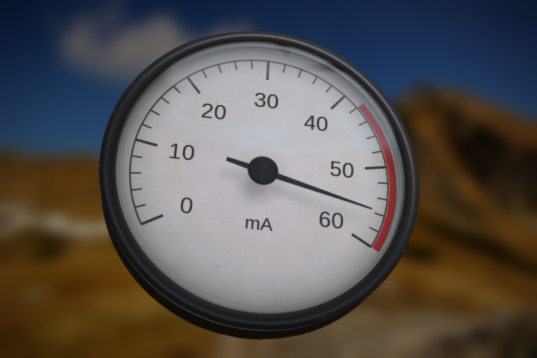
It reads 56; mA
